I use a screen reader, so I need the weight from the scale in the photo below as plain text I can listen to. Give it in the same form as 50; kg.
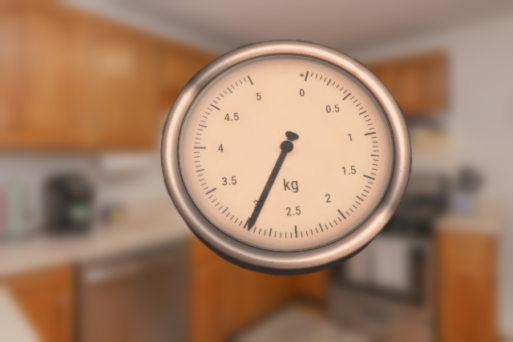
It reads 2.95; kg
